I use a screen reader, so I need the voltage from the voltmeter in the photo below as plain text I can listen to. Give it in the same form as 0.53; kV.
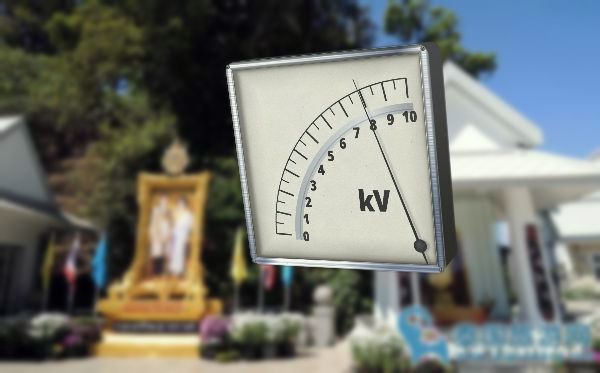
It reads 8; kV
